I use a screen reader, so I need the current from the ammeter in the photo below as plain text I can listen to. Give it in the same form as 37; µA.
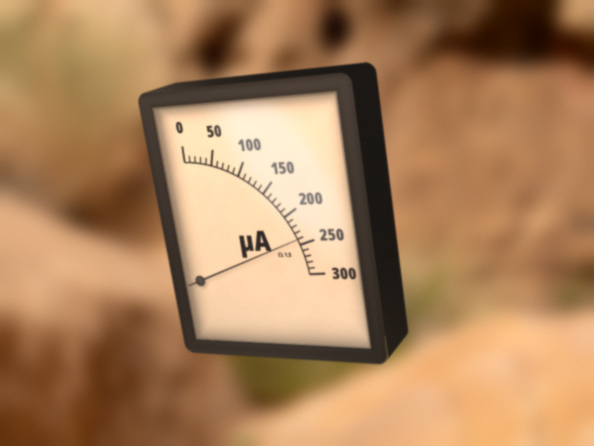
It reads 240; µA
